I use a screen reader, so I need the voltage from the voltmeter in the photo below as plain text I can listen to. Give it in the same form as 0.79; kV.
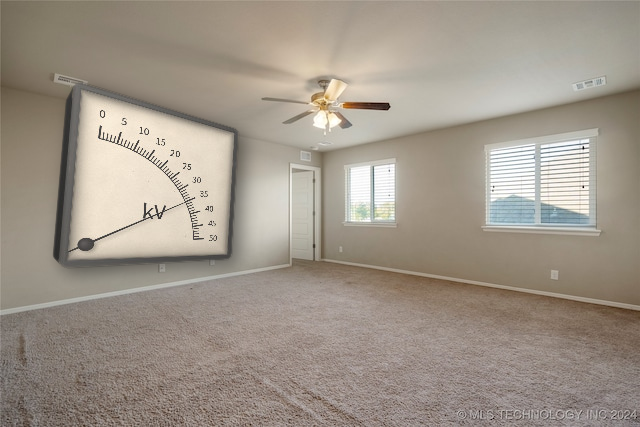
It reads 35; kV
